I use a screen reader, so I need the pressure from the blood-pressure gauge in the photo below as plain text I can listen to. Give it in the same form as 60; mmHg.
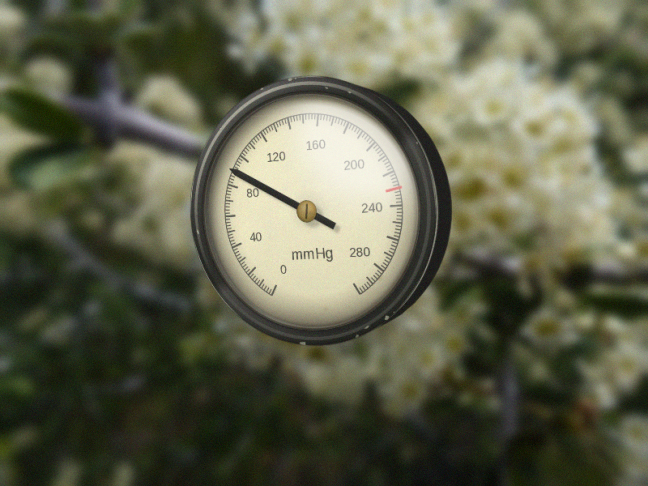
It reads 90; mmHg
